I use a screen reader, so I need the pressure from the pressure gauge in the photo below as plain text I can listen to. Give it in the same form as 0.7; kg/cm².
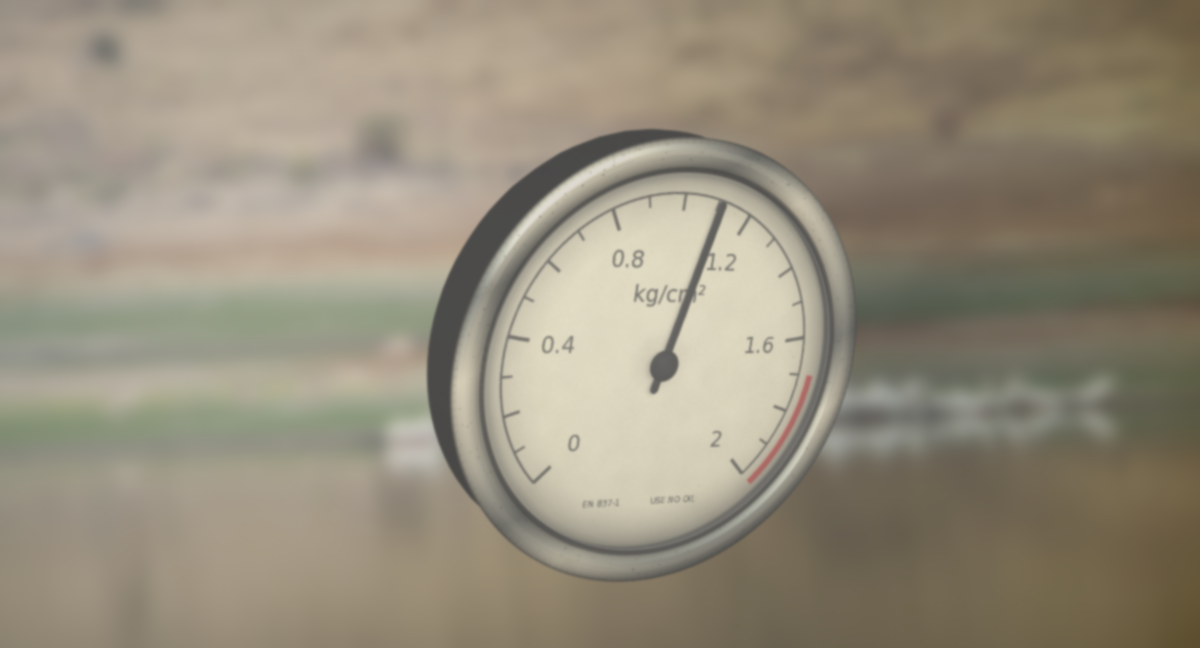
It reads 1.1; kg/cm²
